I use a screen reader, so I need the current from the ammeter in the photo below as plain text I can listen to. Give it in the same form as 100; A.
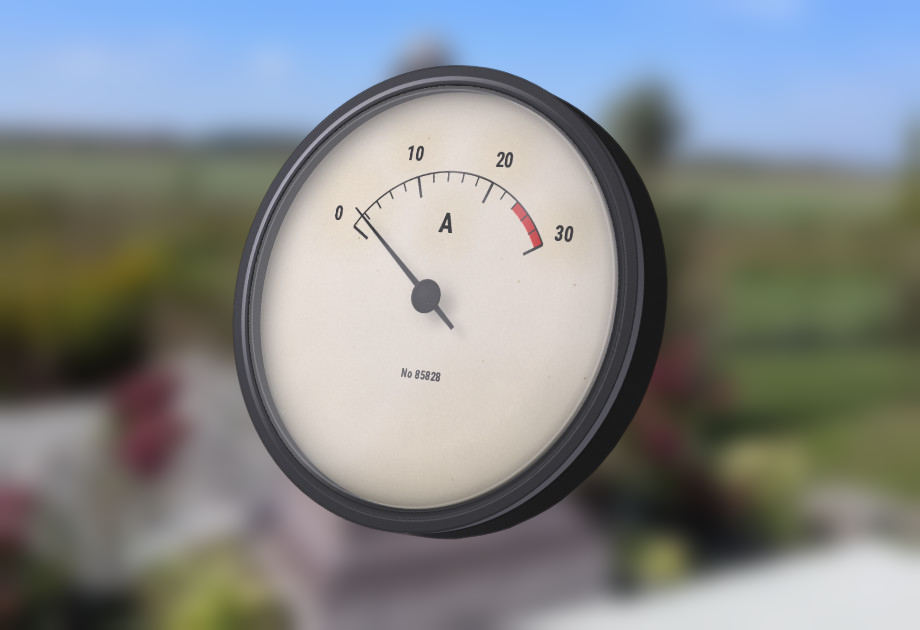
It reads 2; A
